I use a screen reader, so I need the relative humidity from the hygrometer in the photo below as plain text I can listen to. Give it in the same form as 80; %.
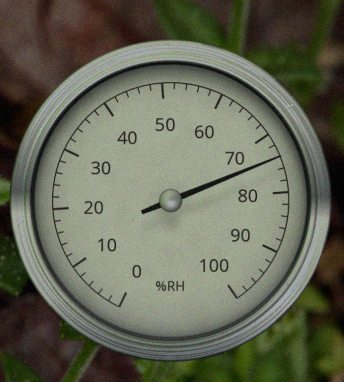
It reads 74; %
